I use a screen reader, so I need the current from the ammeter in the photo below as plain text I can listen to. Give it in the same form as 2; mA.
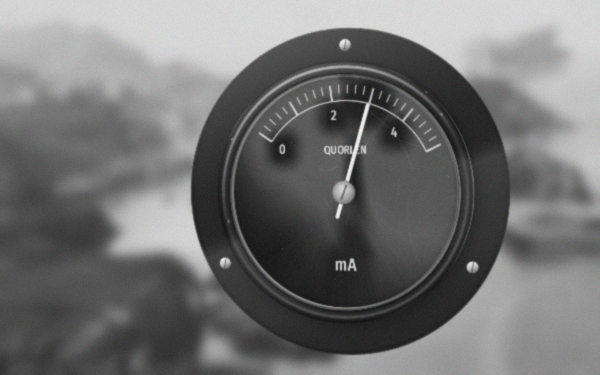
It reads 3; mA
